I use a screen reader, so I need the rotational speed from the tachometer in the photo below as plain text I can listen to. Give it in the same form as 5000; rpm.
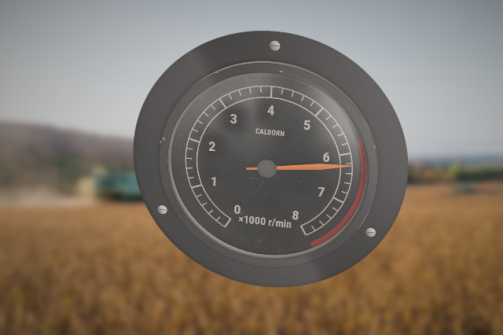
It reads 6200; rpm
